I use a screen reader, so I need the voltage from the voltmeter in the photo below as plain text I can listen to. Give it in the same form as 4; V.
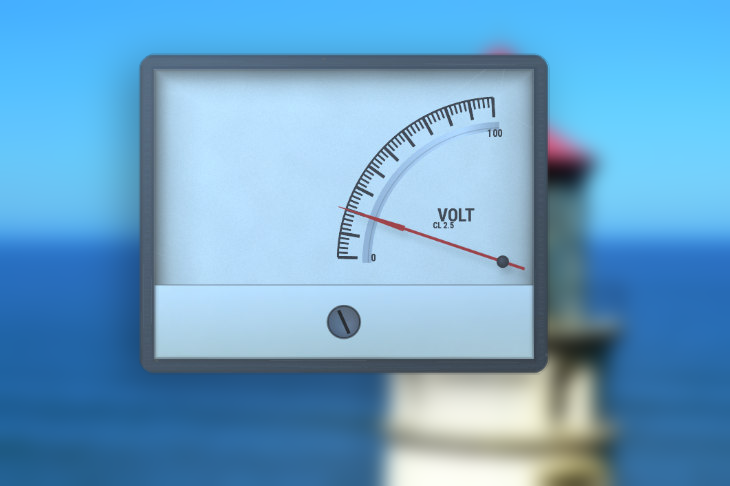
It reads 20; V
